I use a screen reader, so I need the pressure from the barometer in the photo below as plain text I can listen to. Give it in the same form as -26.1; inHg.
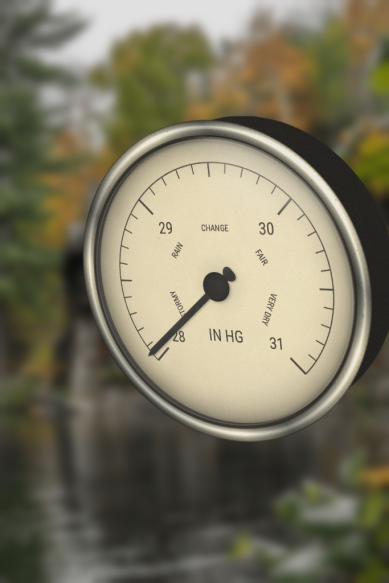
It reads 28.05; inHg
